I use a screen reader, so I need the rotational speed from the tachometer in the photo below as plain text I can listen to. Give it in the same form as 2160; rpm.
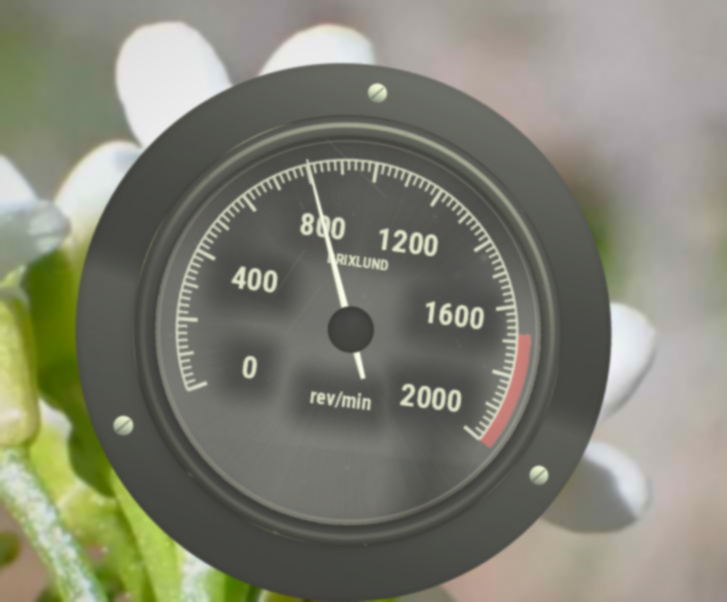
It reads 800; rpm
